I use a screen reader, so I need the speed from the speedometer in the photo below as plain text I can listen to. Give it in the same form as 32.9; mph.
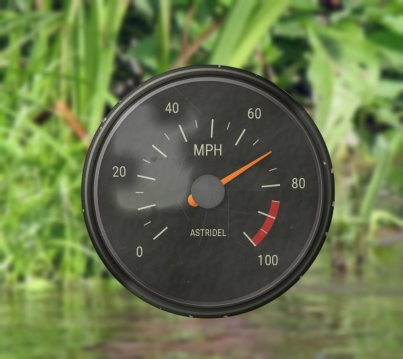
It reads 70; mph
